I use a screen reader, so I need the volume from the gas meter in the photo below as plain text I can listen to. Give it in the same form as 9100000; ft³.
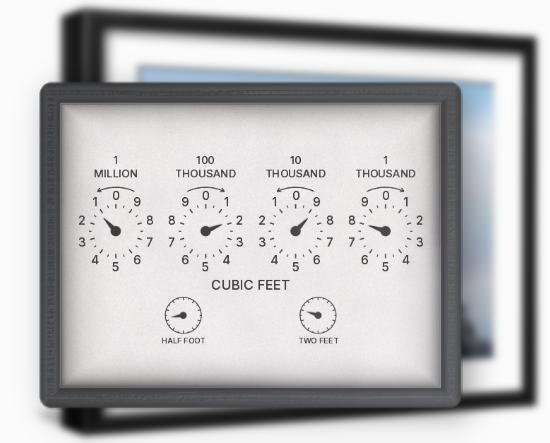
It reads 118800; ft³
